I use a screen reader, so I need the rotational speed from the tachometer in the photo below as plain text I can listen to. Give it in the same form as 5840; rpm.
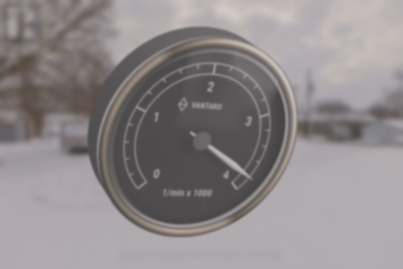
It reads 3800; rpm
